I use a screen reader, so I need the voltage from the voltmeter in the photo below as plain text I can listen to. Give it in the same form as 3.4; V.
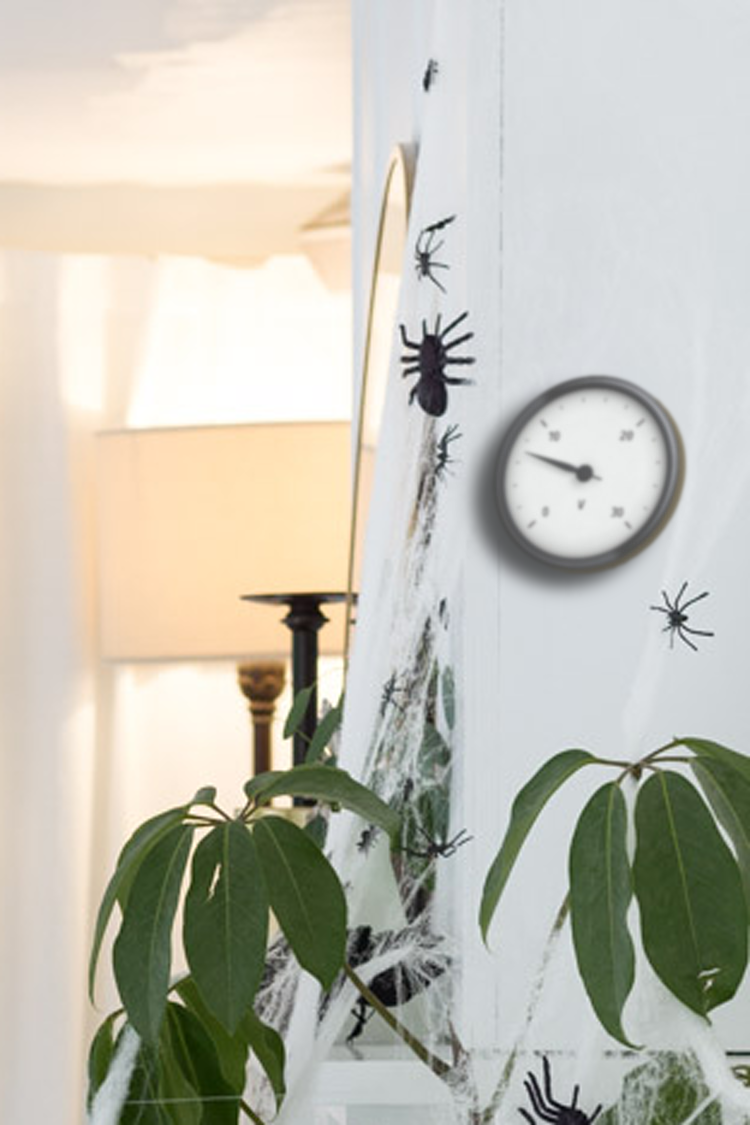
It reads 7; V
